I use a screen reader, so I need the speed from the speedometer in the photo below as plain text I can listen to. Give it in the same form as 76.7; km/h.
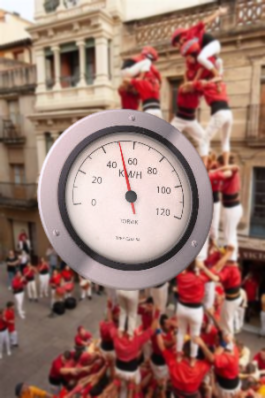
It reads 50; km/h
